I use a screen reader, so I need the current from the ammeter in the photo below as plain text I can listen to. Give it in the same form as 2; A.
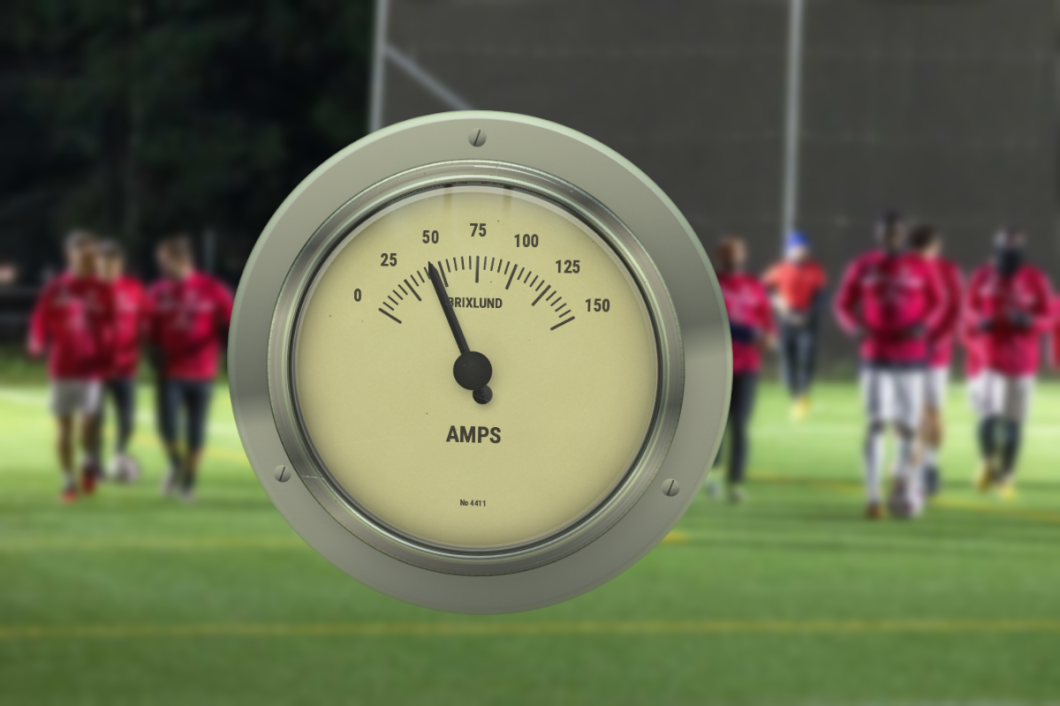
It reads 45; A
